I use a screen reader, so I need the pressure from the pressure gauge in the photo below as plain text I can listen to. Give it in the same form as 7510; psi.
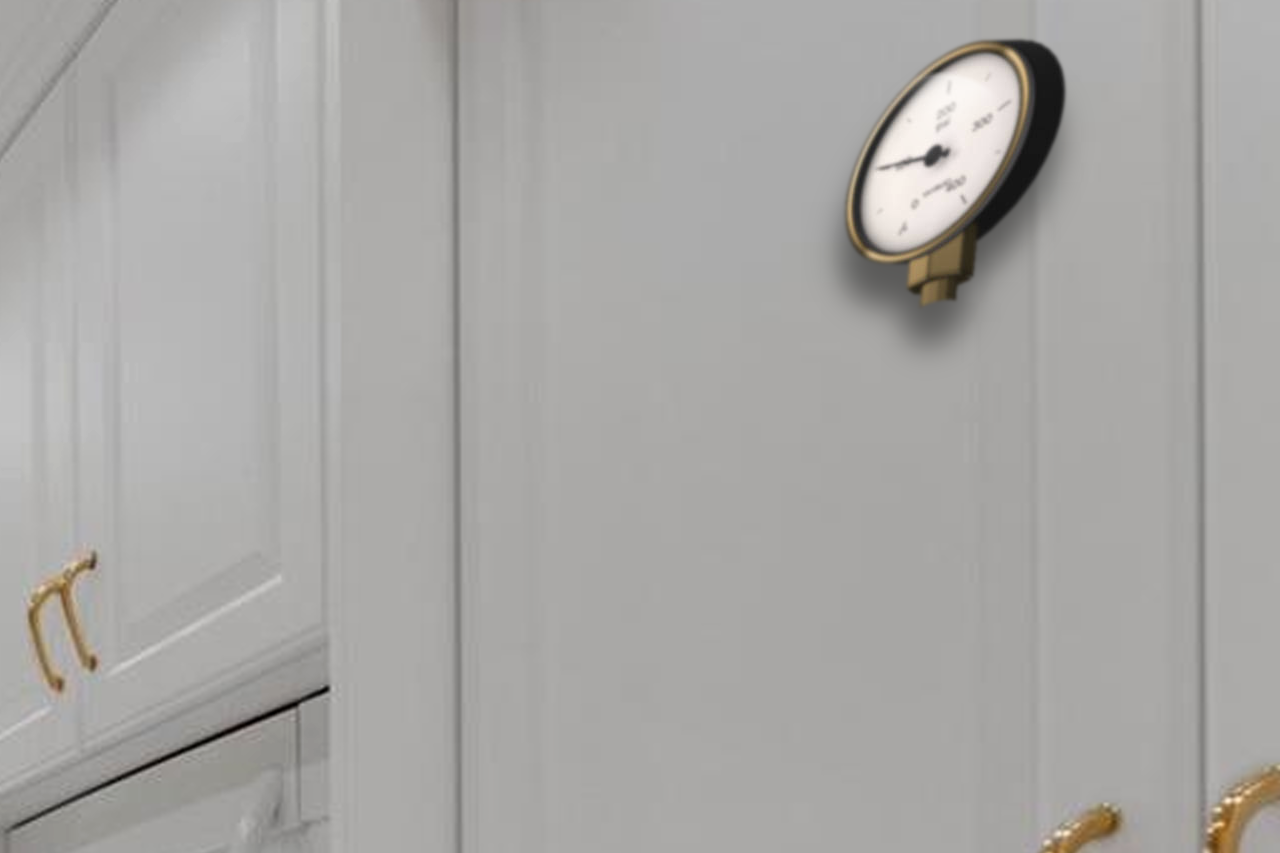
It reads 100; psi
